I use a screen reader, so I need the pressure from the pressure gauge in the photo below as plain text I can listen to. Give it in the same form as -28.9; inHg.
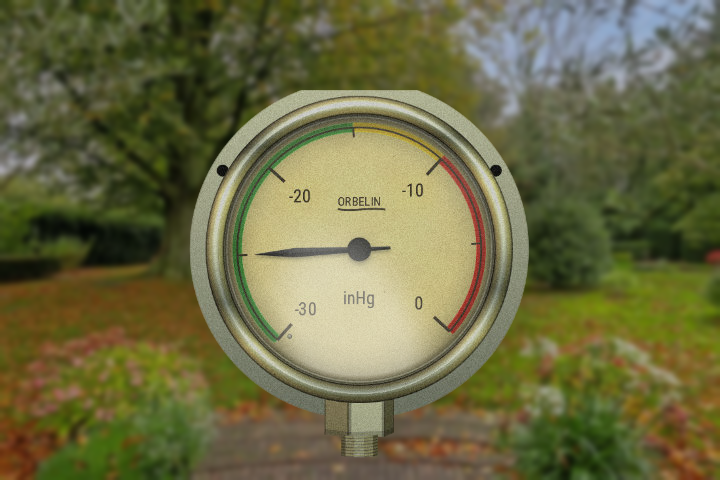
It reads -25; inHg
